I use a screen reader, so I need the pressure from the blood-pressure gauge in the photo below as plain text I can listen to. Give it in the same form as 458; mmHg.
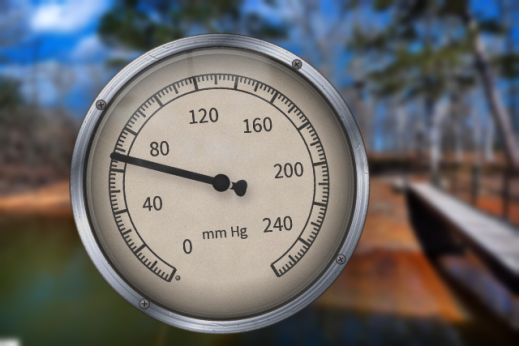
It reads 66; mmHg
